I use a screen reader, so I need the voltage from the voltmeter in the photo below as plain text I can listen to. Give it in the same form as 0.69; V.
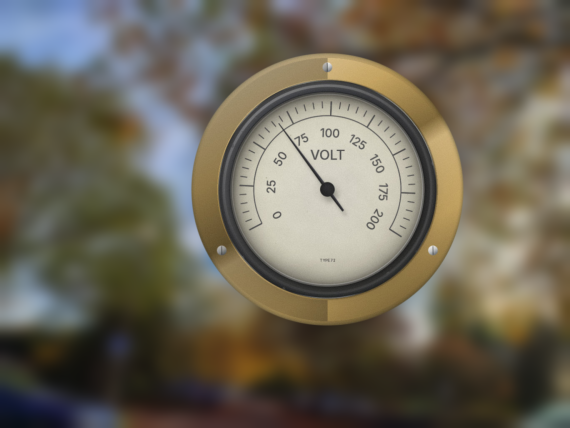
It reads 67.5; V
